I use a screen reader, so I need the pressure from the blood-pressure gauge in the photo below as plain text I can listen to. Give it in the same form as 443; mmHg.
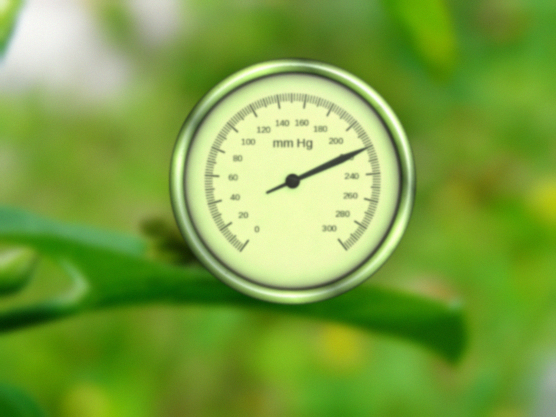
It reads 220; mmHg
